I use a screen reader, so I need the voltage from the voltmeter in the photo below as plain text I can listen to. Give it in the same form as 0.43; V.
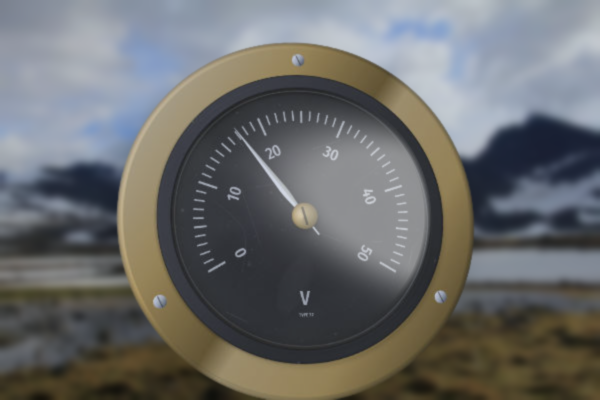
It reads 17; V
